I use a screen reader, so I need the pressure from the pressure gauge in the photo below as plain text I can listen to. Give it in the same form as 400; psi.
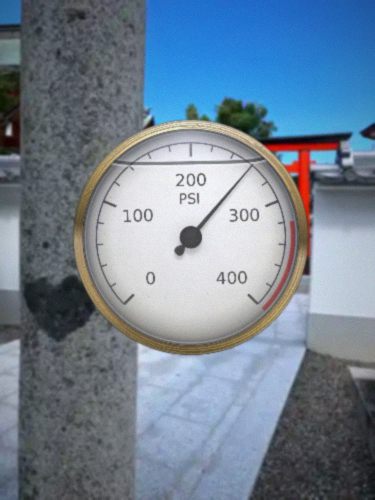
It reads 260; psi
